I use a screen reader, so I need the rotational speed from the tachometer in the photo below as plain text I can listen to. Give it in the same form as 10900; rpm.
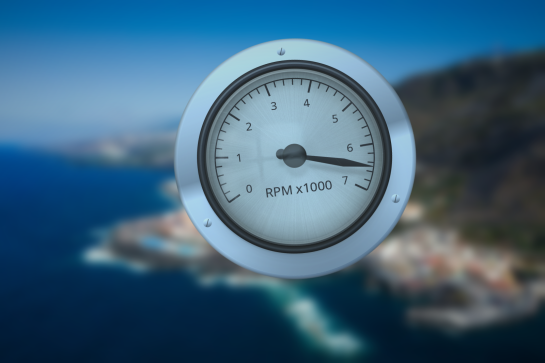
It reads 6500; rpm
